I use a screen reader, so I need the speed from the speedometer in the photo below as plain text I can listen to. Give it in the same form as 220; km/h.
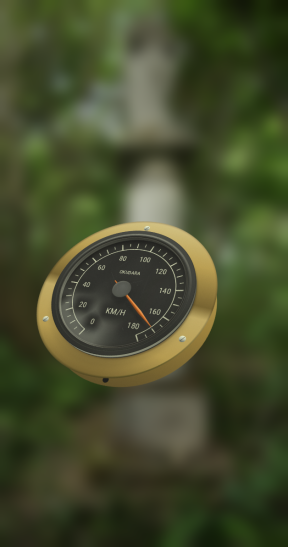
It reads 170; km/h
